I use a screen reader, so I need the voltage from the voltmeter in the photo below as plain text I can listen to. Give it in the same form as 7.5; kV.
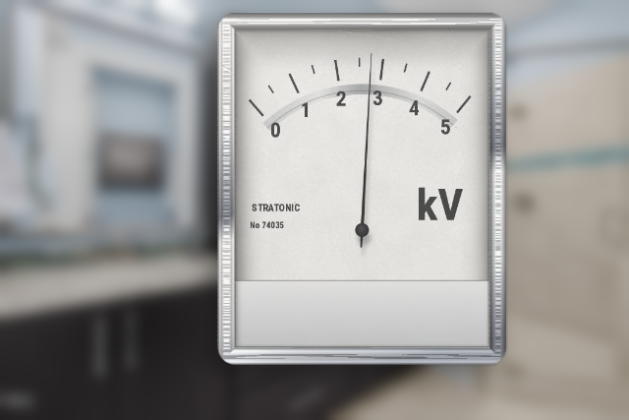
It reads 2.75; kV
